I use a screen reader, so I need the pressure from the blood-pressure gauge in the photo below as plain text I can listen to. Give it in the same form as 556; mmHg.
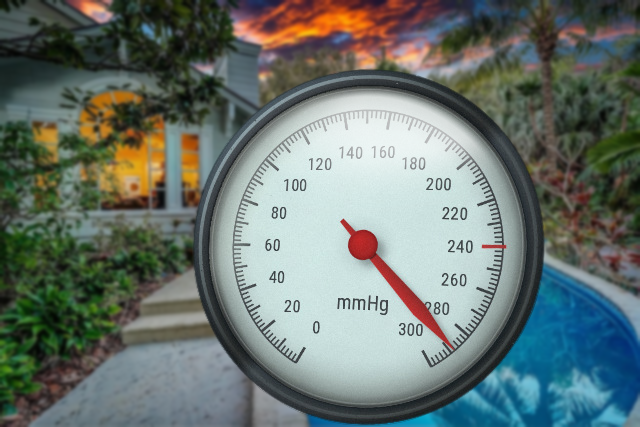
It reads 288; mmHg
